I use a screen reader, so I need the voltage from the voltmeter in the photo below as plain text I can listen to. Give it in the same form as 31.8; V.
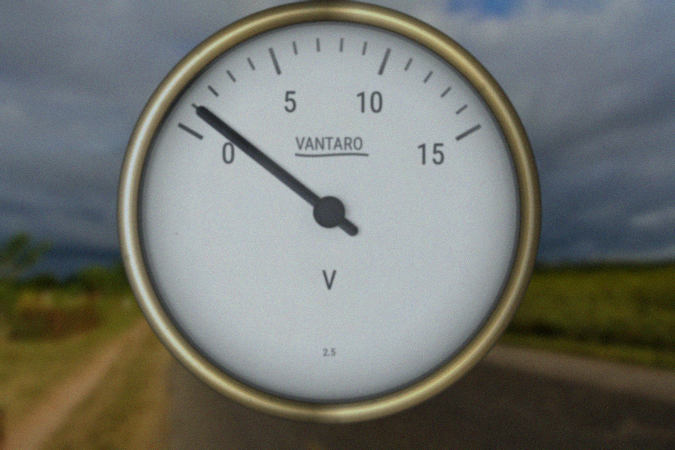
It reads 1; V
